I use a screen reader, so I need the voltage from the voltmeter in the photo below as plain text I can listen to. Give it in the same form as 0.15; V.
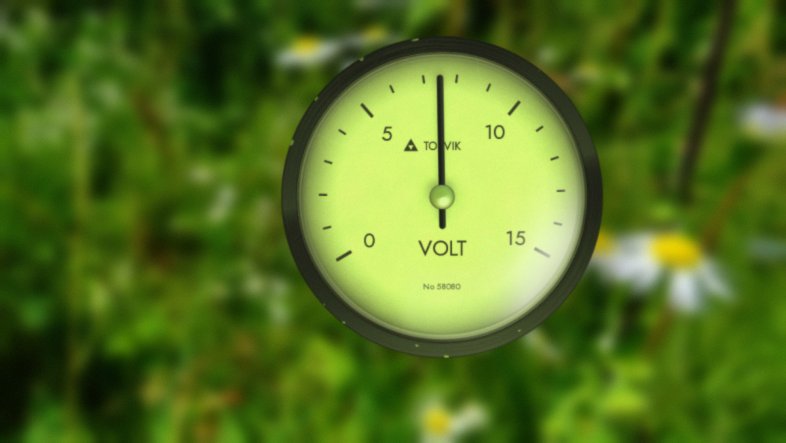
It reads 7.5; V
